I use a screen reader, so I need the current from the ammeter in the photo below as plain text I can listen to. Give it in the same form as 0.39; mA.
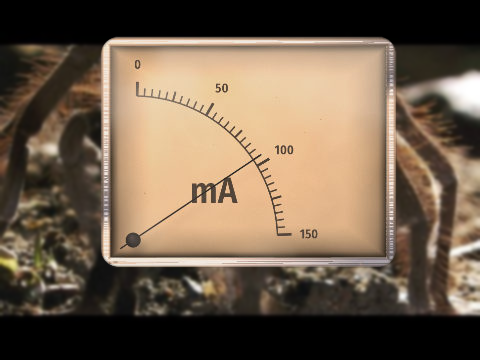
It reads 95; mA
